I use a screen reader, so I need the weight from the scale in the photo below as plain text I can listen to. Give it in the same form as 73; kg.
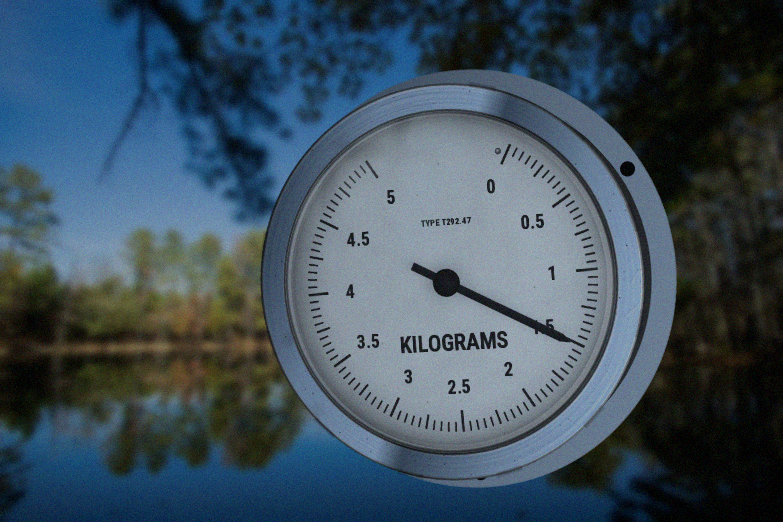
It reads 1.5; kg
